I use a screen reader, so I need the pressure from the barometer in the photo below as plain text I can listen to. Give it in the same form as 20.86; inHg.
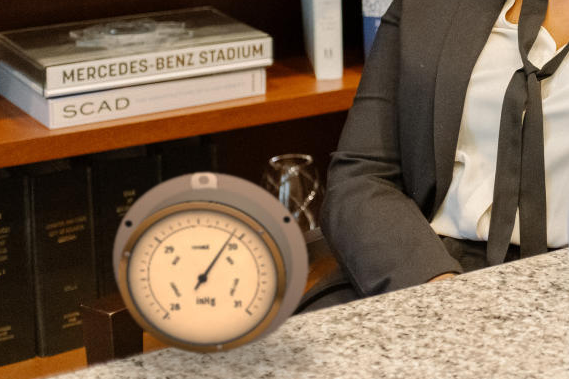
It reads 29.9; inHg
